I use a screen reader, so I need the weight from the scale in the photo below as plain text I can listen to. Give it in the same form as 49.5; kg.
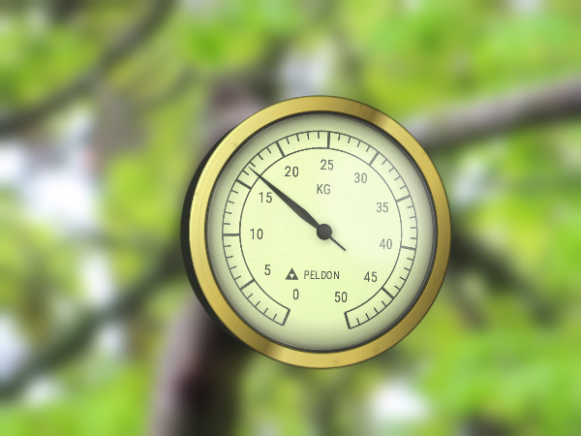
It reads 16.5; kg
